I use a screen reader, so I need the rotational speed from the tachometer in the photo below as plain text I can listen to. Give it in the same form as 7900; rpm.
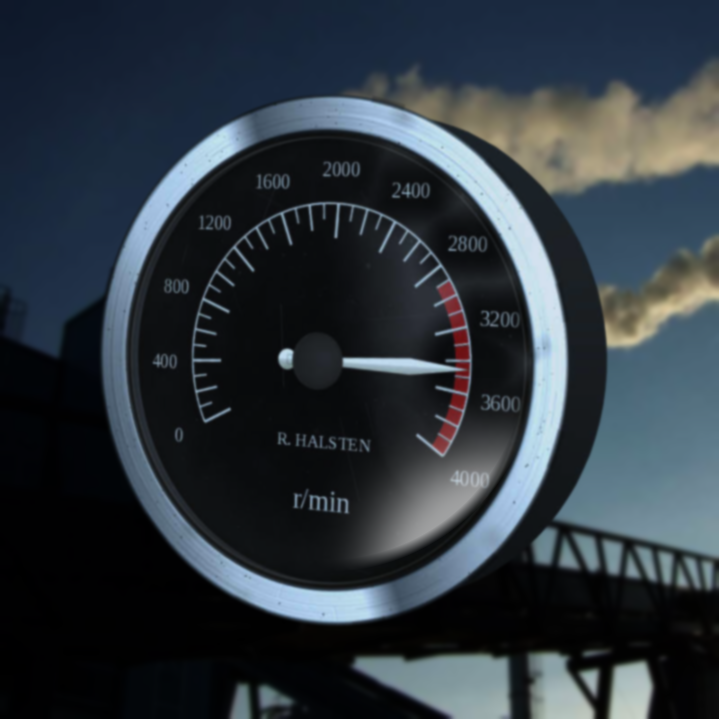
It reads 3450; rpm
